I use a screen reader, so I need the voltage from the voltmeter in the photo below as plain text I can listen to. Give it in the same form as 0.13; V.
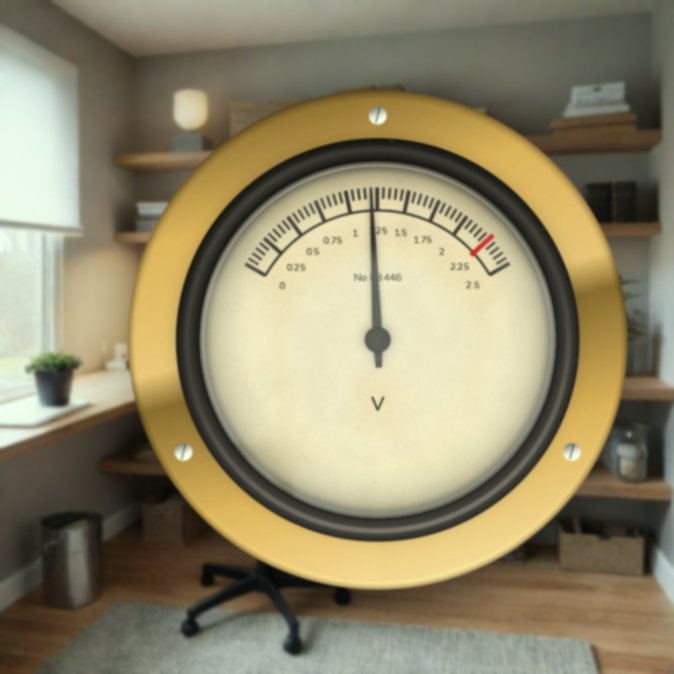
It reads 1.2; V
